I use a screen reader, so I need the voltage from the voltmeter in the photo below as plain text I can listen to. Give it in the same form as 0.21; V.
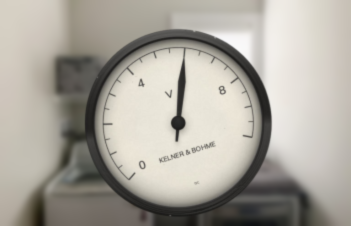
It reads 6; V
